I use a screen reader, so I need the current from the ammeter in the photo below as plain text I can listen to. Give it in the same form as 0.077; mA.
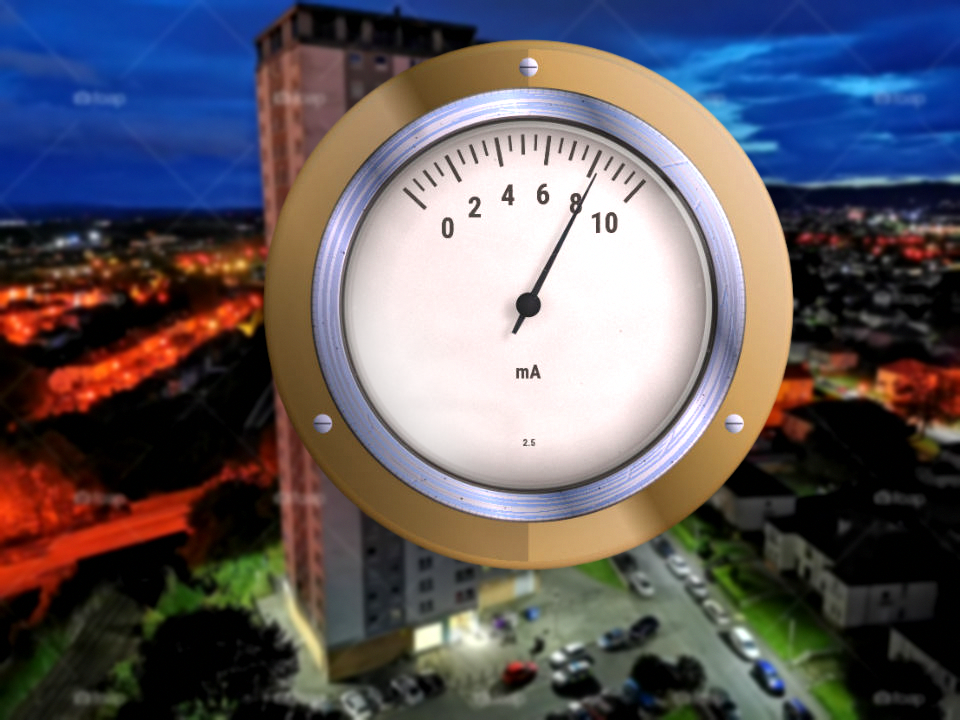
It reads 8.25; mA
